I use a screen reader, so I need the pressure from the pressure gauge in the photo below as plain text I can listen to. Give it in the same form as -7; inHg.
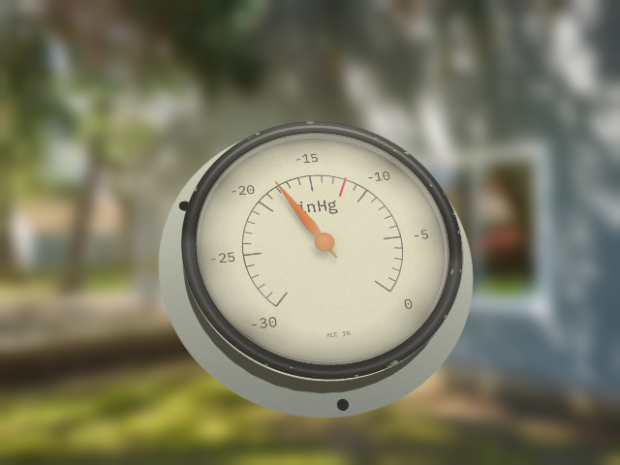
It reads -18; inHg
